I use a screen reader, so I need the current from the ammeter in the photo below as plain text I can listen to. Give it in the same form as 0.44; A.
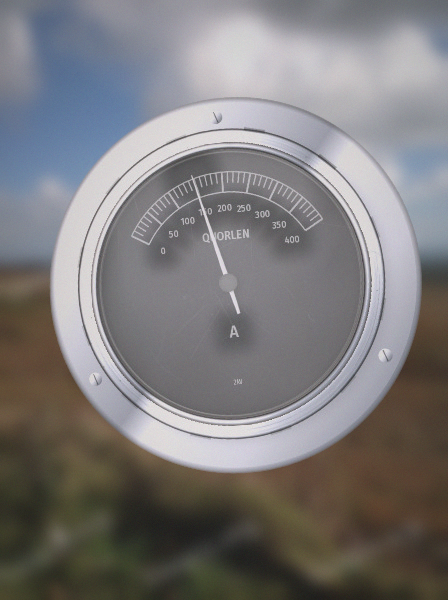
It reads 150; A
